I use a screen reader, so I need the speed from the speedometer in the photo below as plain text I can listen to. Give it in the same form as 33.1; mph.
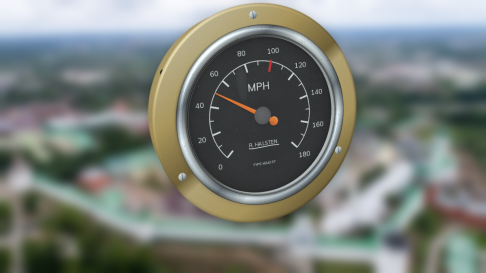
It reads 50; mph
